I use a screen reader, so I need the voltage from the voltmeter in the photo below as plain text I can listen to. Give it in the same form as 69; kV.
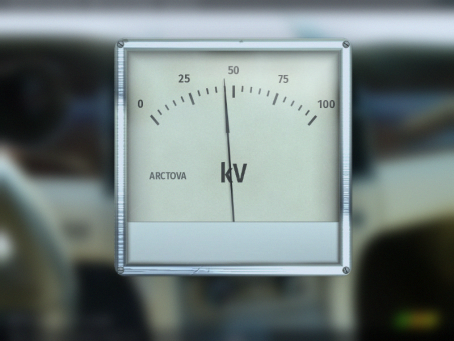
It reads 45; kV
